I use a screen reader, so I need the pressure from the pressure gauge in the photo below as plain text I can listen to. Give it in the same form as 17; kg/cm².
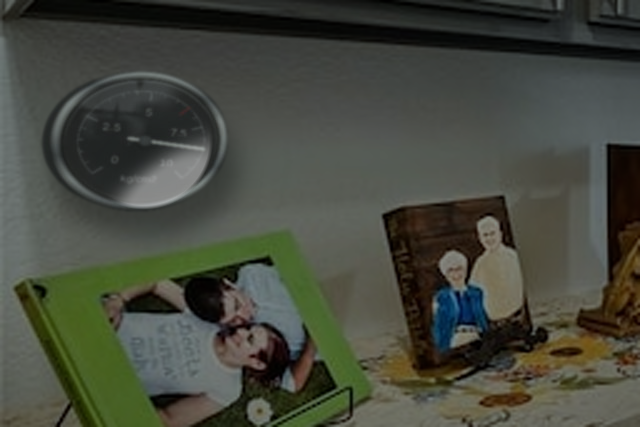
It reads 8.5; kg/cm²
